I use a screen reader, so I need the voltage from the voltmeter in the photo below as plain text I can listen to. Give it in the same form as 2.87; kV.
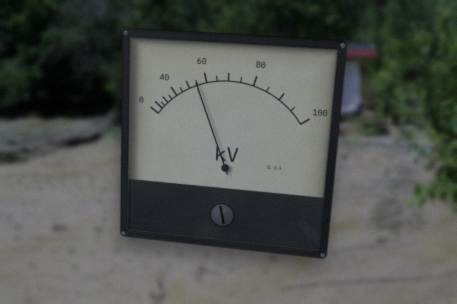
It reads 55; kV
